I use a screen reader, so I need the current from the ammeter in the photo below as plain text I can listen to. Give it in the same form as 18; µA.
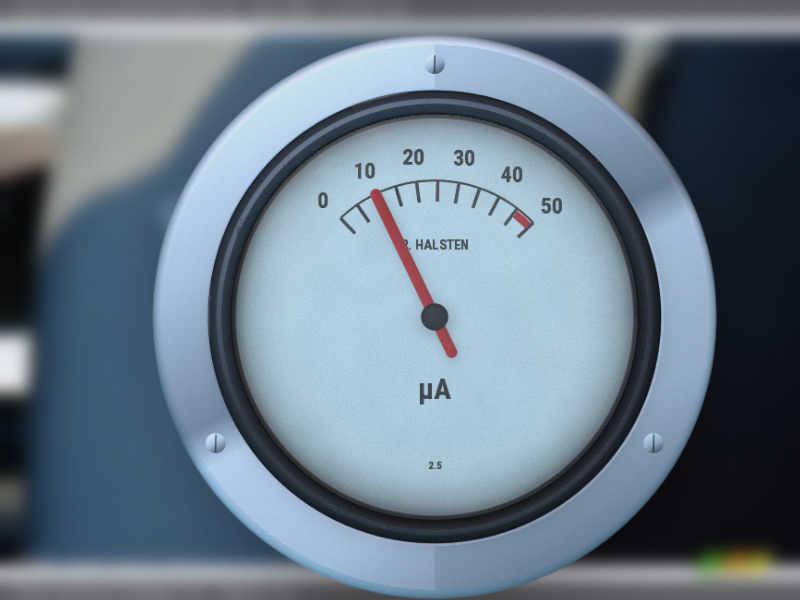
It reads 10; µA
